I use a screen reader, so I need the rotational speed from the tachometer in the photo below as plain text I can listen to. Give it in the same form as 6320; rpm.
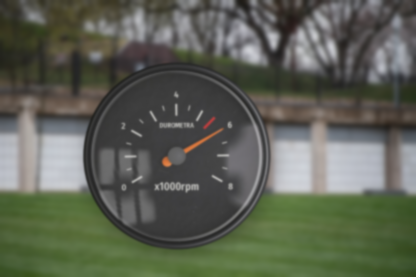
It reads 6000; rpm
